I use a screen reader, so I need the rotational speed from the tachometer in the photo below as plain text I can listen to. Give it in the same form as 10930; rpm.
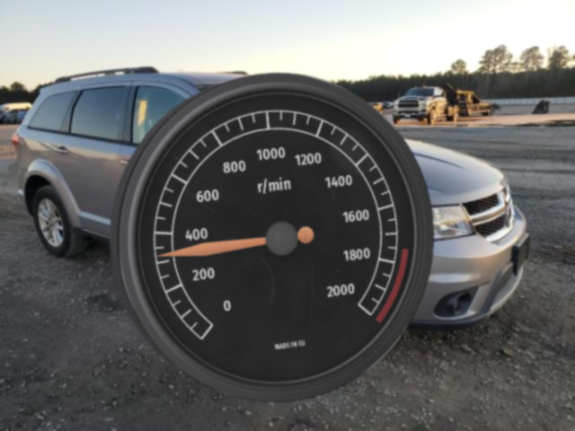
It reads 325; rpm
